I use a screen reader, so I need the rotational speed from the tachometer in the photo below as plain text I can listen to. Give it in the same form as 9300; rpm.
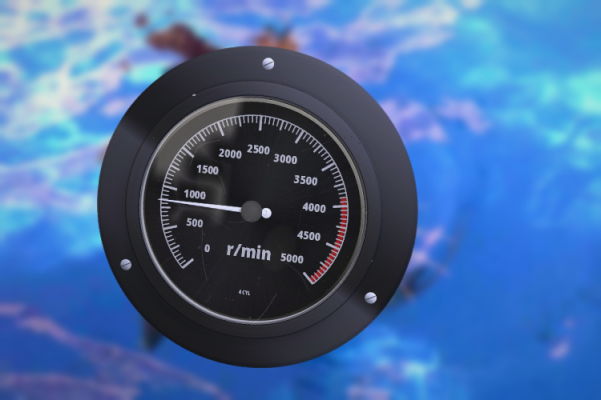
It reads 850; rpm
